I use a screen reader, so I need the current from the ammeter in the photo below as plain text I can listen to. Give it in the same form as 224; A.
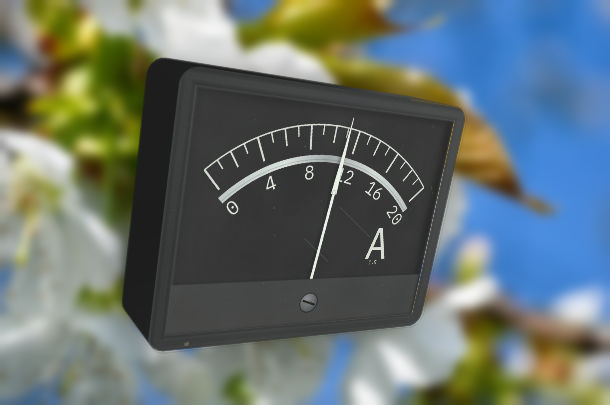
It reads 11; A
